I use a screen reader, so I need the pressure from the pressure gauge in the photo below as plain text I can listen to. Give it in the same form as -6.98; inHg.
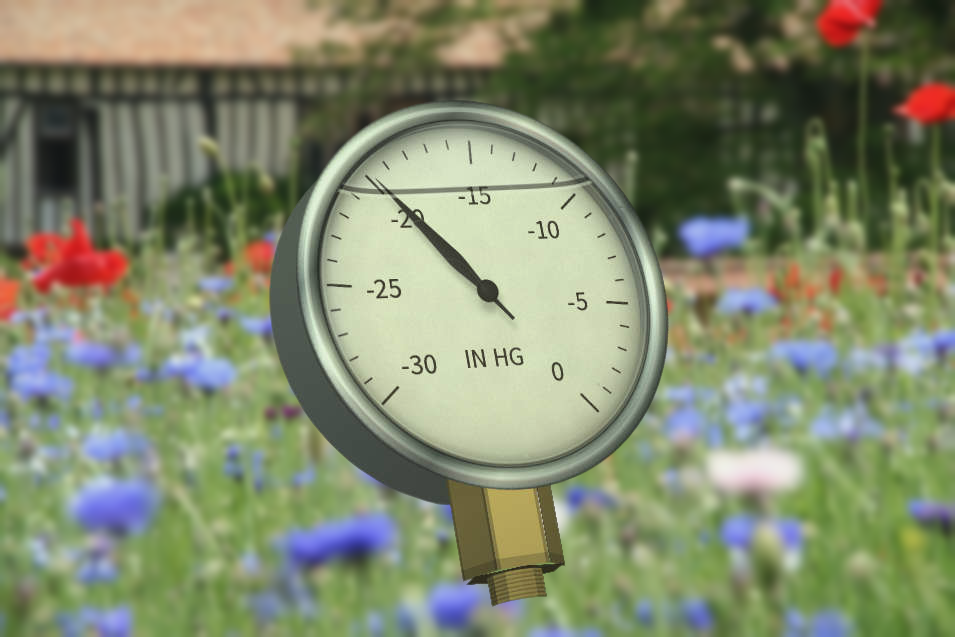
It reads -20; inHg
